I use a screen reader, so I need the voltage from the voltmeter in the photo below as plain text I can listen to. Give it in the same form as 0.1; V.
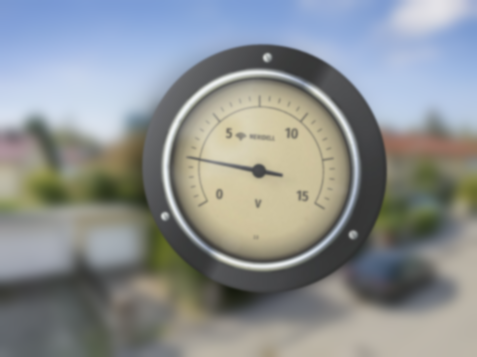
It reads 2.5; V
